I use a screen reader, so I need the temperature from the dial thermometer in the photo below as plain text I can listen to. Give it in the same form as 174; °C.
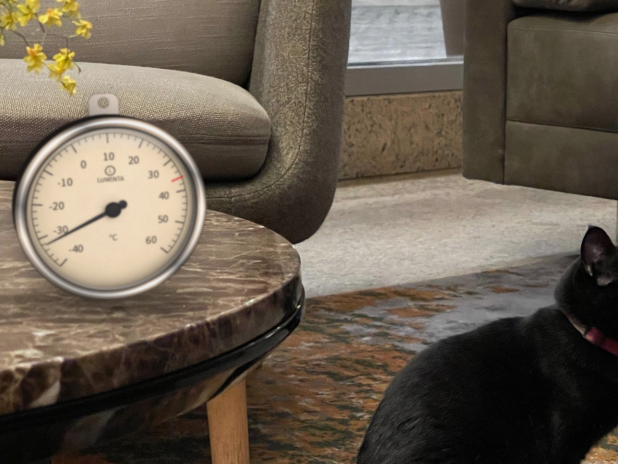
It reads -32; °C
